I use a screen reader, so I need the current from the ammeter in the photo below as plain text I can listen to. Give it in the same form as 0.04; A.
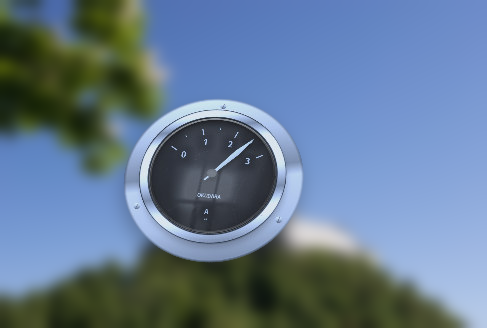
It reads 2.5; A
